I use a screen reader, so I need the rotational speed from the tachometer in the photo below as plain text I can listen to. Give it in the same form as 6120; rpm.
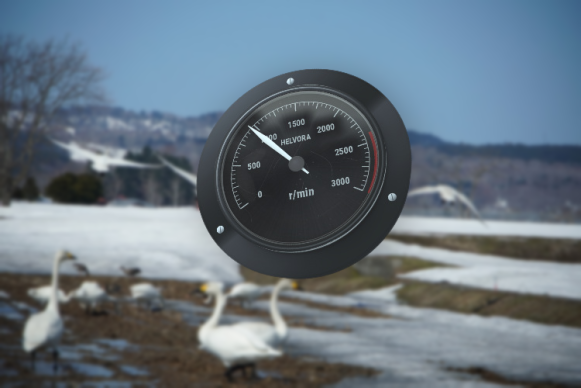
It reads 950; rpm
